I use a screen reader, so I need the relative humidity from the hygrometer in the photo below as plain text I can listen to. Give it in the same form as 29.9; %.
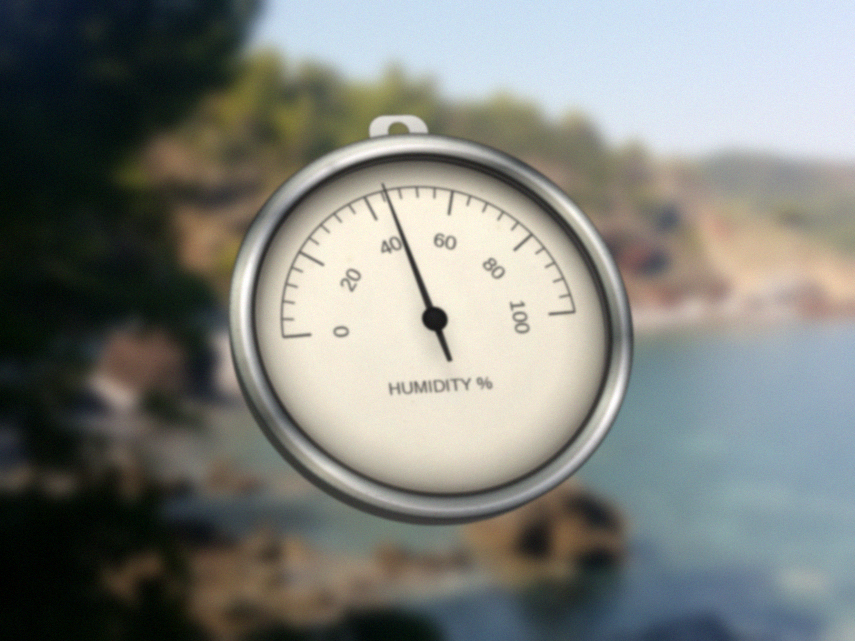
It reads 44; %
